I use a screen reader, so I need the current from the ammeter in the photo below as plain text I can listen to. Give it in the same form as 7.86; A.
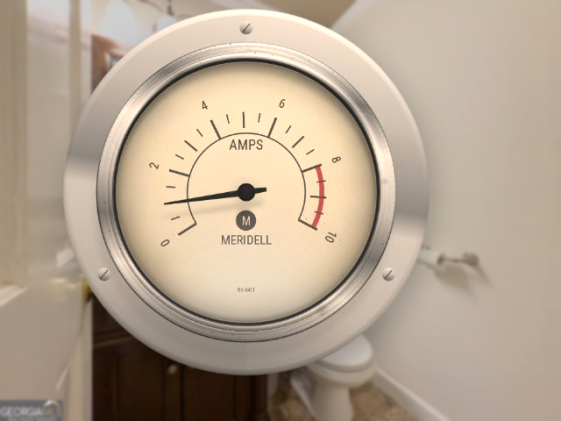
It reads 1; A
